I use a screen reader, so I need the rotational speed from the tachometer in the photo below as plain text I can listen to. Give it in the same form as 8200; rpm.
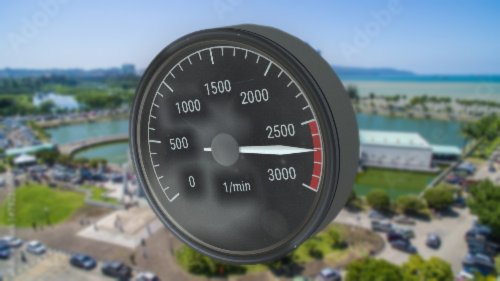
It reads 2700; rpm
